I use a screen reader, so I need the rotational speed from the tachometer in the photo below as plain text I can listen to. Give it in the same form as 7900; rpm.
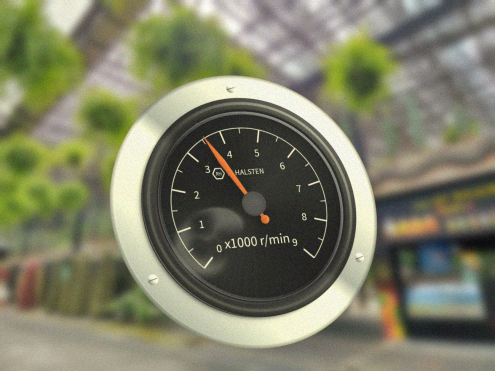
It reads 3500; rpm
